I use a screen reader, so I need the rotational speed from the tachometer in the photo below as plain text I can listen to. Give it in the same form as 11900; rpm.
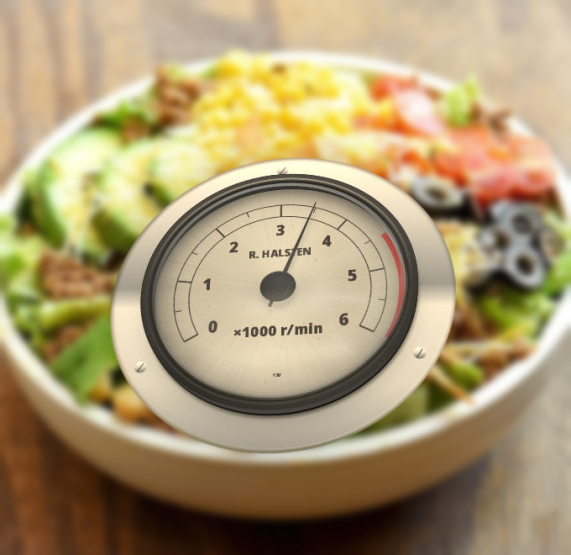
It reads 3500; rpm
